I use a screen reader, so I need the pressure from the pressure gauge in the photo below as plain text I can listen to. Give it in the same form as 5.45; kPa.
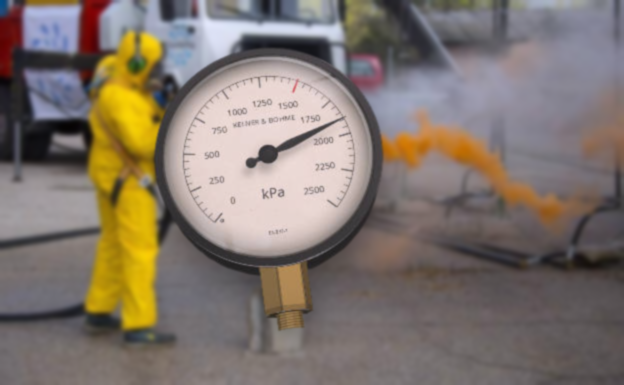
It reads 1900; kPa
